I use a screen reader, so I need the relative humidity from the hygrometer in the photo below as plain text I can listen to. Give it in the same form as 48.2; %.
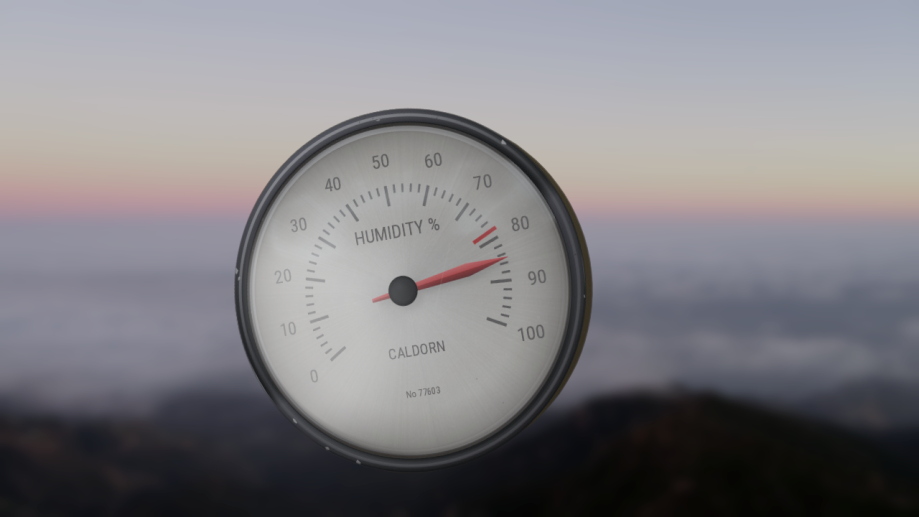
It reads 85; %
